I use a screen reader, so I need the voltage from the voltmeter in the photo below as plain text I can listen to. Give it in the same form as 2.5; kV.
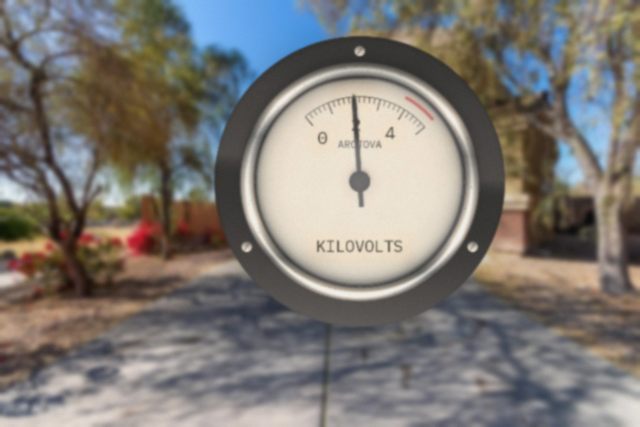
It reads 2; kV
